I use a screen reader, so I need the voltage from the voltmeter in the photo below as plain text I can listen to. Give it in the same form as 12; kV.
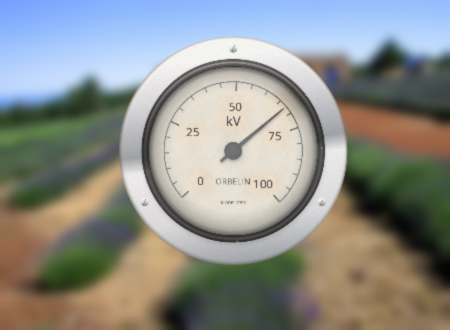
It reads 67.5; kV
